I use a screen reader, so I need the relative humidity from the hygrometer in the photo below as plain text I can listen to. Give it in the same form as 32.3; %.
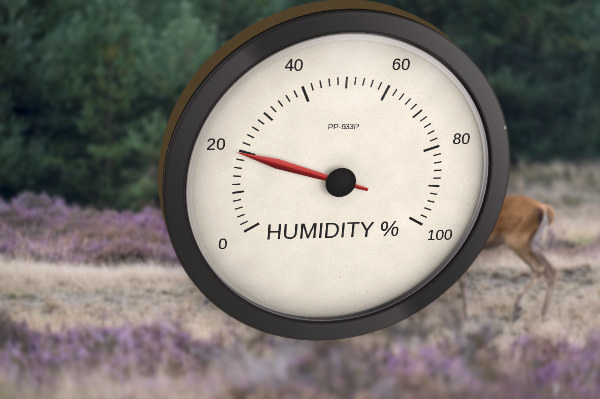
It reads 20; %
